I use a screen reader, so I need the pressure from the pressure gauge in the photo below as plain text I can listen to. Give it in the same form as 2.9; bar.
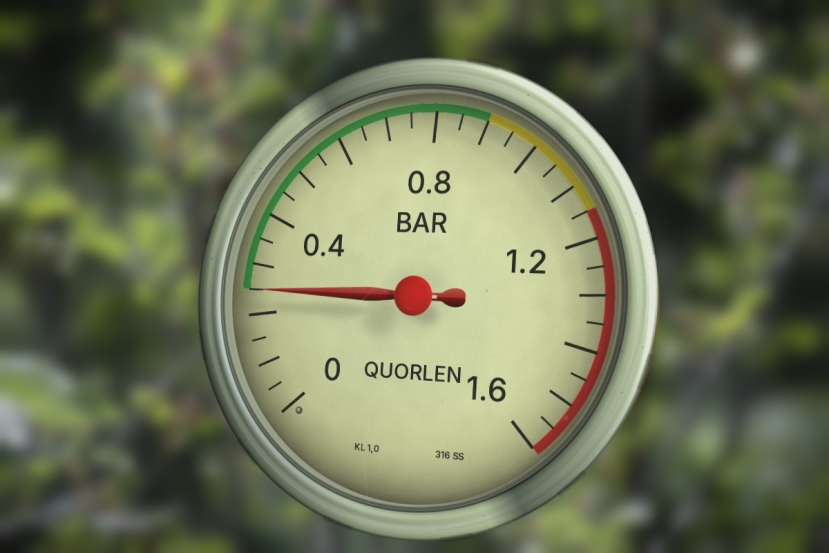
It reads 0.25; bar
